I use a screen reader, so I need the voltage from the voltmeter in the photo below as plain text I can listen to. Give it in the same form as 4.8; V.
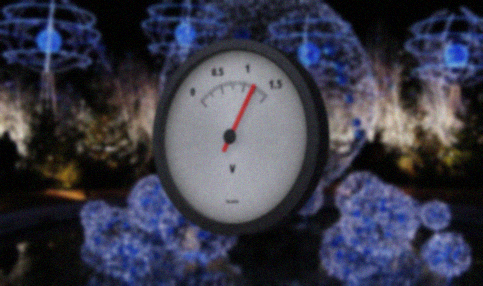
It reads 1.25; V
